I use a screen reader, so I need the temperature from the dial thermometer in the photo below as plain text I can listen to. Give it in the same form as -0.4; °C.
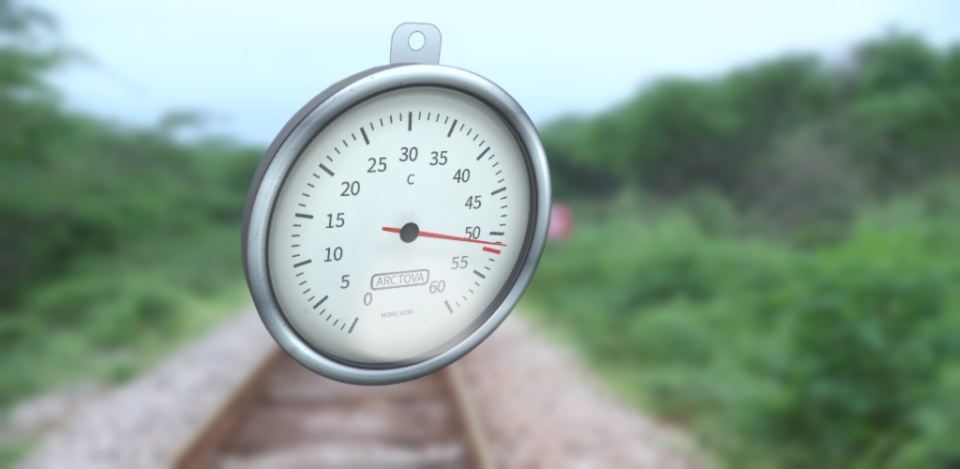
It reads 51; °C
